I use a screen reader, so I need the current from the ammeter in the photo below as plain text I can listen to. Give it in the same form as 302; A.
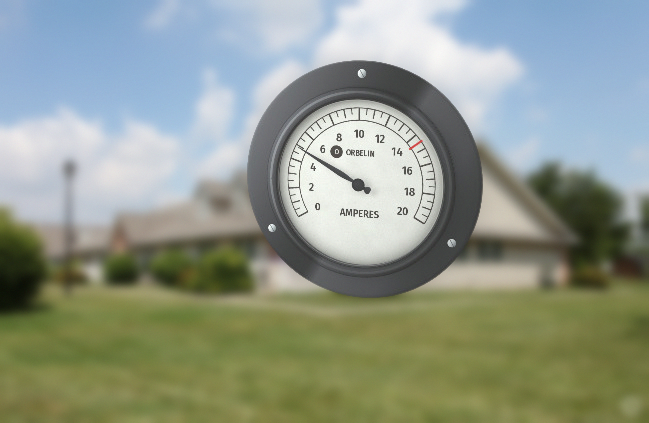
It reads 5; A
